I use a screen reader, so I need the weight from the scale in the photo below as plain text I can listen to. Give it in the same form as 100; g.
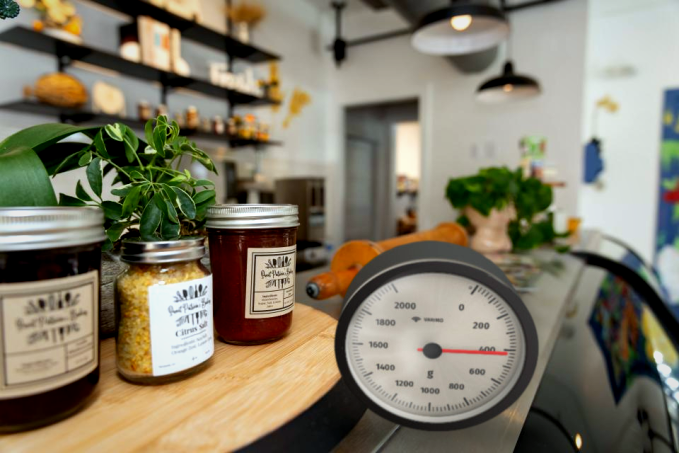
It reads 400; g
